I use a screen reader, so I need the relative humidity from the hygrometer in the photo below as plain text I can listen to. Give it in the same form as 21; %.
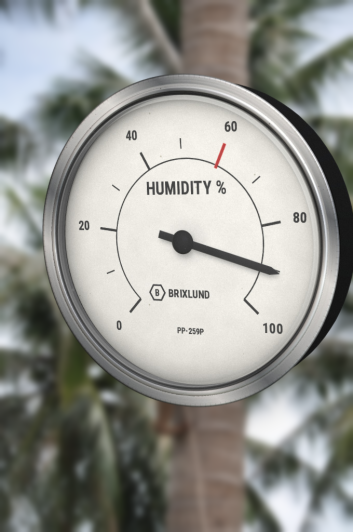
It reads 90; %
